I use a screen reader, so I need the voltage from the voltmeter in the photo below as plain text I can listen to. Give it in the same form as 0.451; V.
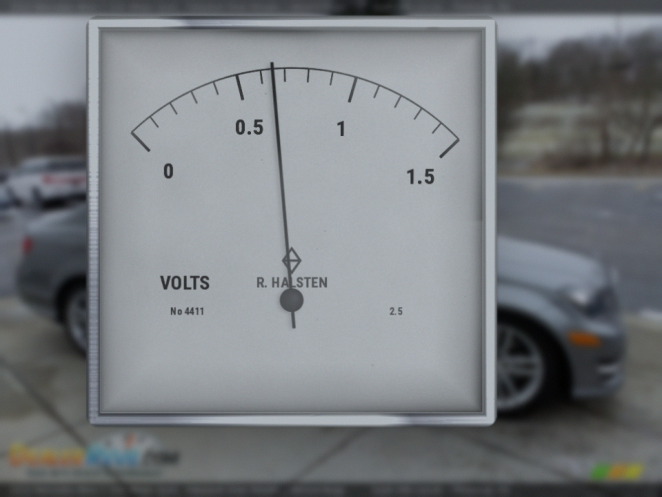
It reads 0.65; V
